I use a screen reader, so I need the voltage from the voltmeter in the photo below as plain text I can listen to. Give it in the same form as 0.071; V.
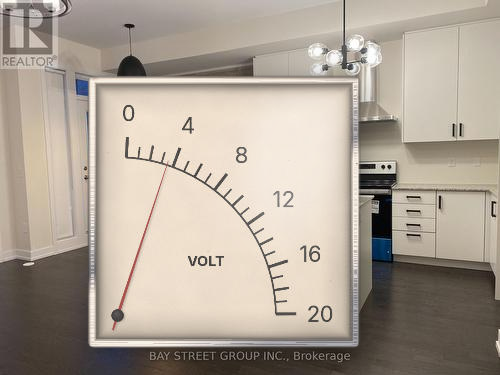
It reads 3.5; V
